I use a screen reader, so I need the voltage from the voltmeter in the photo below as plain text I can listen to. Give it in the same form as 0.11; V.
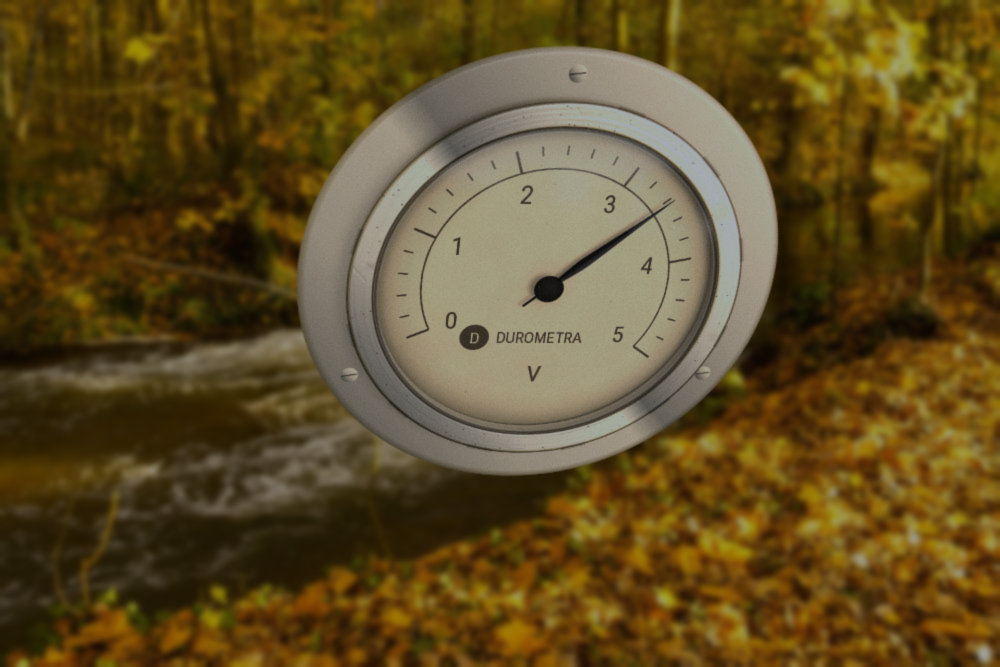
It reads 3.4; V
